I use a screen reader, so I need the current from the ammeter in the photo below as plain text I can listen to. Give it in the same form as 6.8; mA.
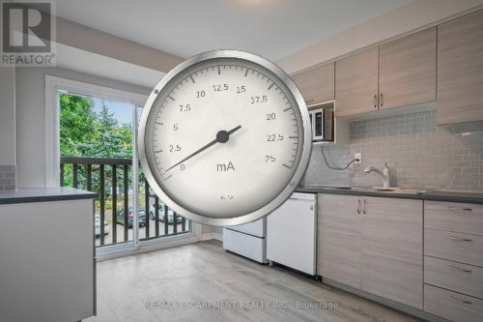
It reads 0.5; mA
